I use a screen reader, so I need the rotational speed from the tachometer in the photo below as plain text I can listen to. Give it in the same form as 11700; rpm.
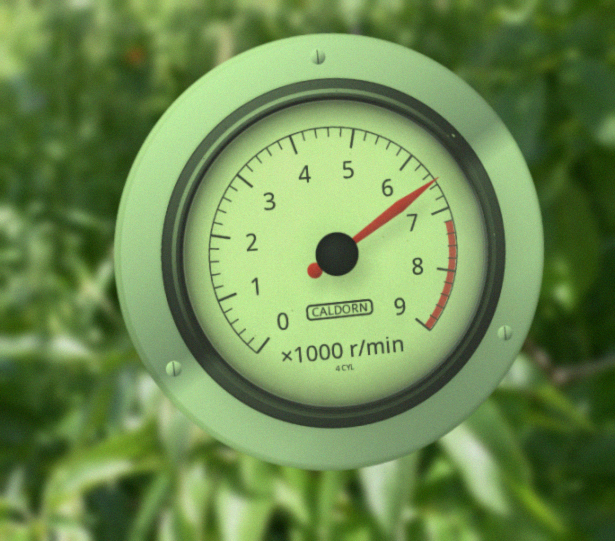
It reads 6500; rpm
